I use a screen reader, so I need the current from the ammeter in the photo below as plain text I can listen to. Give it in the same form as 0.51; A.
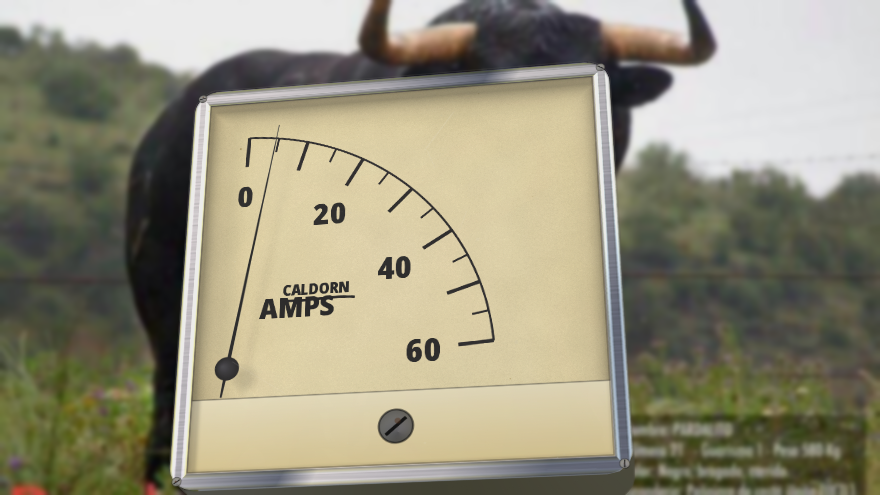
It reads 5; A
